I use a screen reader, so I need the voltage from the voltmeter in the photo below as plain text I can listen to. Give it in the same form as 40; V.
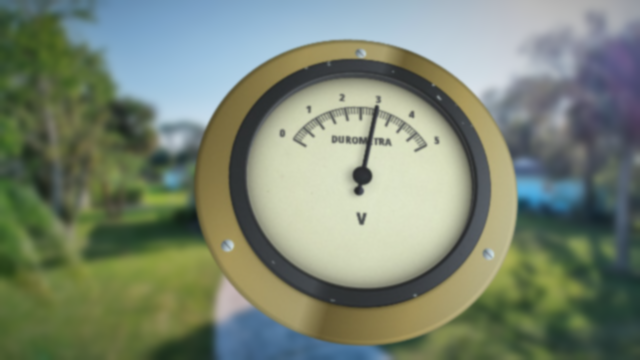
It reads 3; V
